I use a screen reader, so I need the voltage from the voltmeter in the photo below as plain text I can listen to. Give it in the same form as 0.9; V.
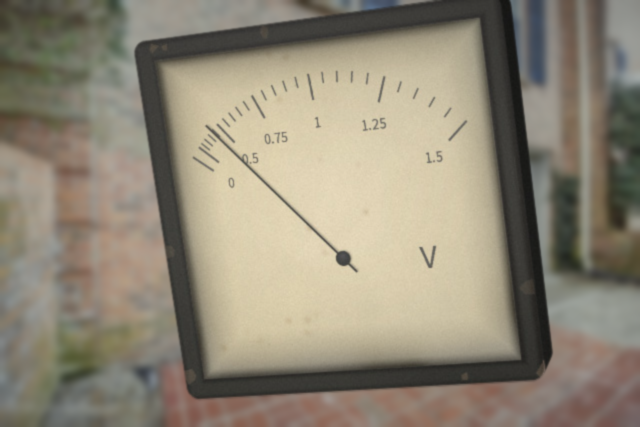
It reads 0.45; V
